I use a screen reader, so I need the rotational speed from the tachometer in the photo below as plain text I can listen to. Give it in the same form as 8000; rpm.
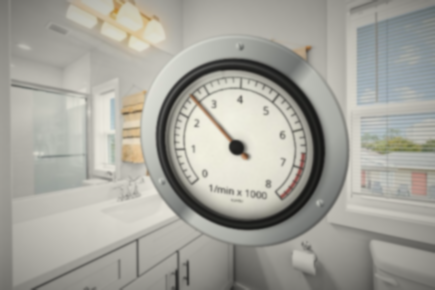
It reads 2600; rpm
